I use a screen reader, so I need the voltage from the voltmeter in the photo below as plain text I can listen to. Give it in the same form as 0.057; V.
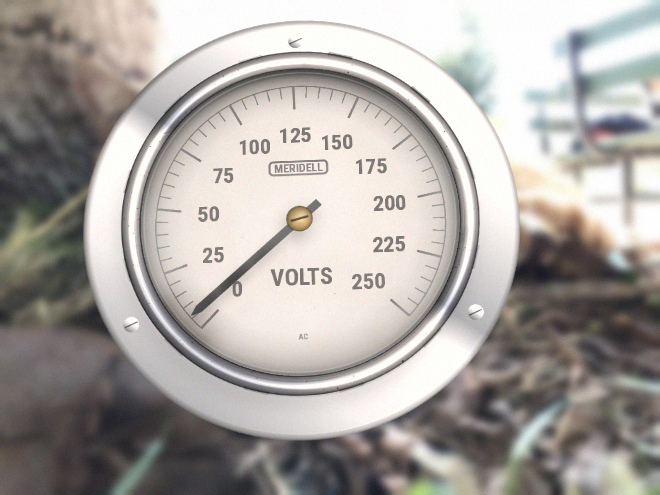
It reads 5; V
